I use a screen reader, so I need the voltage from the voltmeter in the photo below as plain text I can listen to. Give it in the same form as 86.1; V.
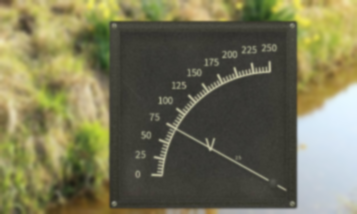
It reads 75; V
